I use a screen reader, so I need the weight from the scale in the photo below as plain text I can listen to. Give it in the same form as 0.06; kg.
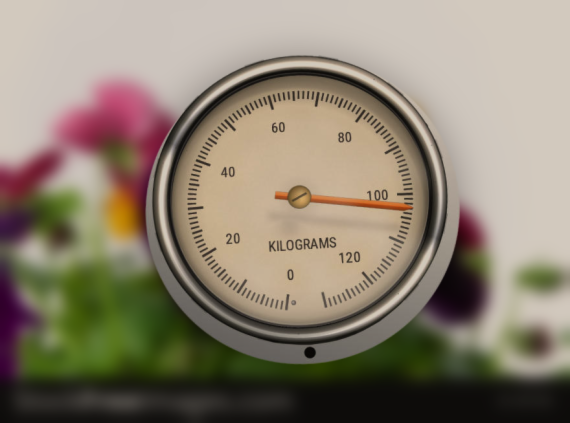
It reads 103; kg
